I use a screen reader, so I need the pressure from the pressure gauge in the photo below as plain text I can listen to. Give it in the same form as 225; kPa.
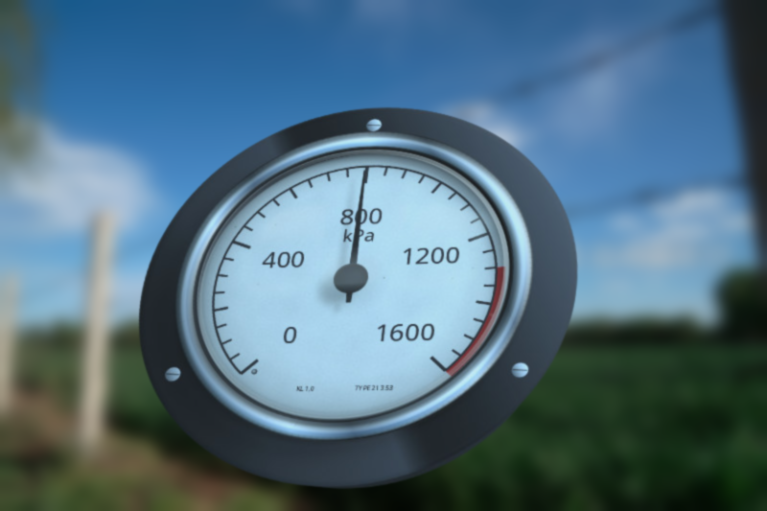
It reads 800; kPa
